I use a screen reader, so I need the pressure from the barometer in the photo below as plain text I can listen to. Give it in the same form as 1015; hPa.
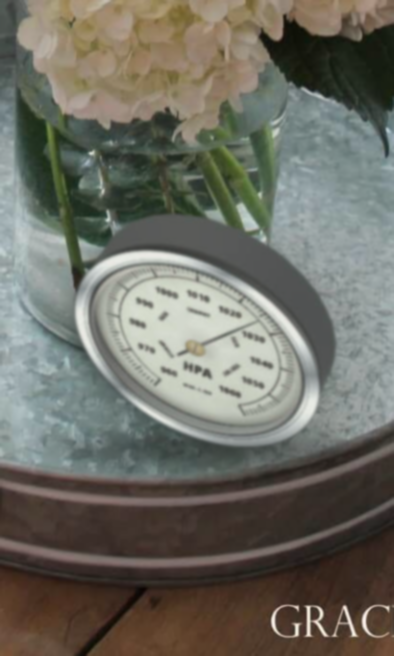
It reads 1025; hPa
